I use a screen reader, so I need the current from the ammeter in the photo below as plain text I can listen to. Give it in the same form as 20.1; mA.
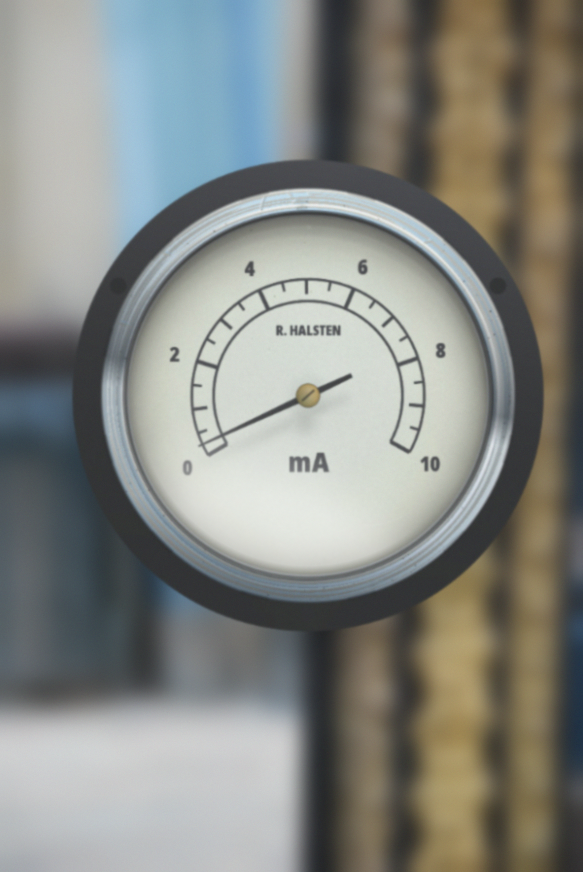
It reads 0.25; mA
